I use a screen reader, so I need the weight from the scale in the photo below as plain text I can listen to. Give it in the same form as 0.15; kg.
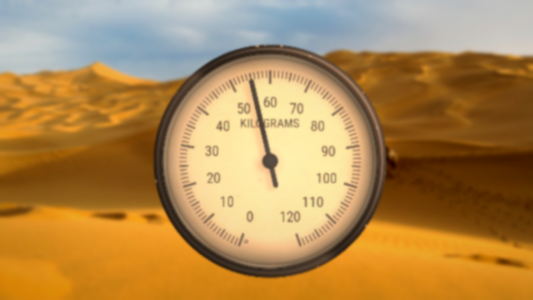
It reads 55; kg
